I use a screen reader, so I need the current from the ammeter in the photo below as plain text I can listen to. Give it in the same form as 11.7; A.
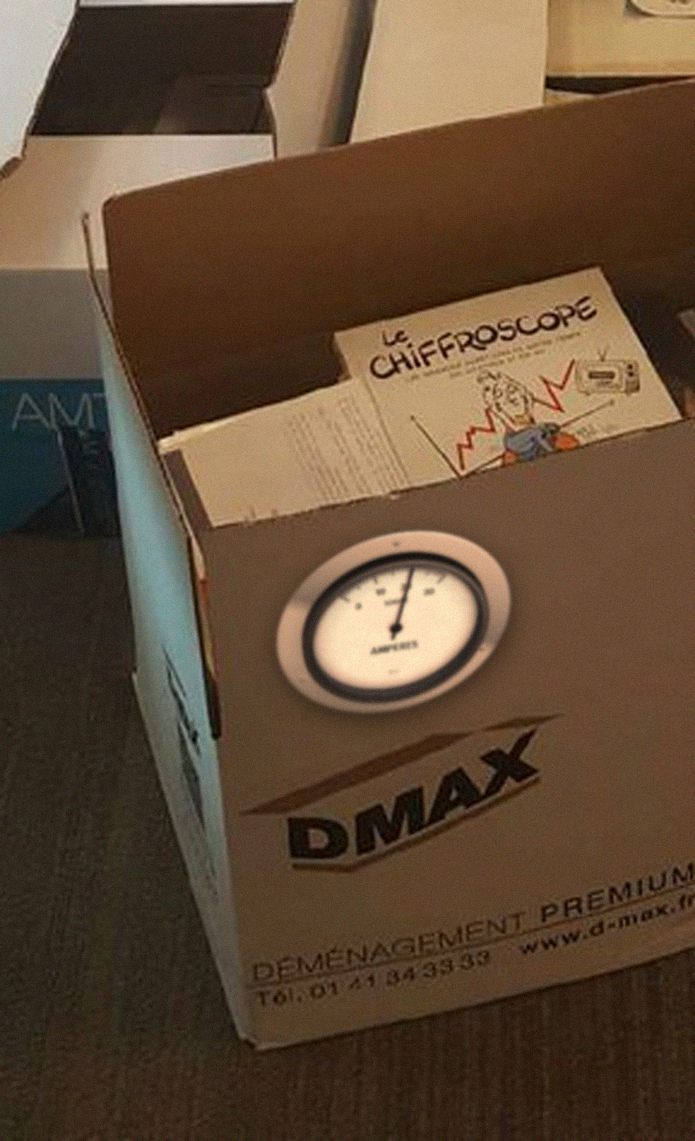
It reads 20; A
